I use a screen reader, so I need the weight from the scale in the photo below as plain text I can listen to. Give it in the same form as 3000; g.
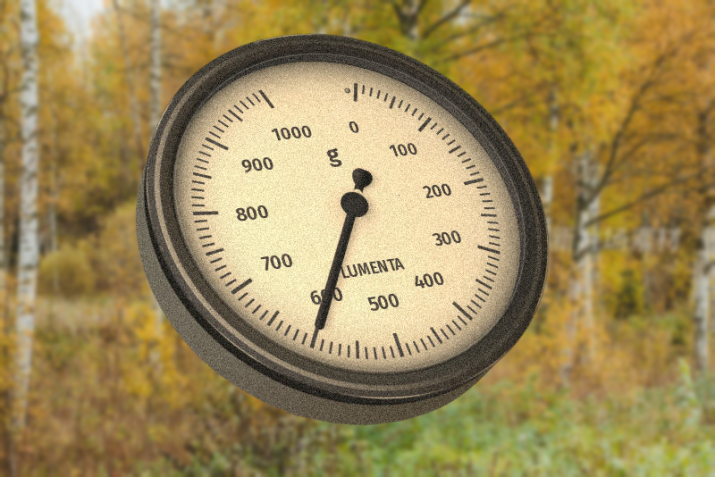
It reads 600; g
